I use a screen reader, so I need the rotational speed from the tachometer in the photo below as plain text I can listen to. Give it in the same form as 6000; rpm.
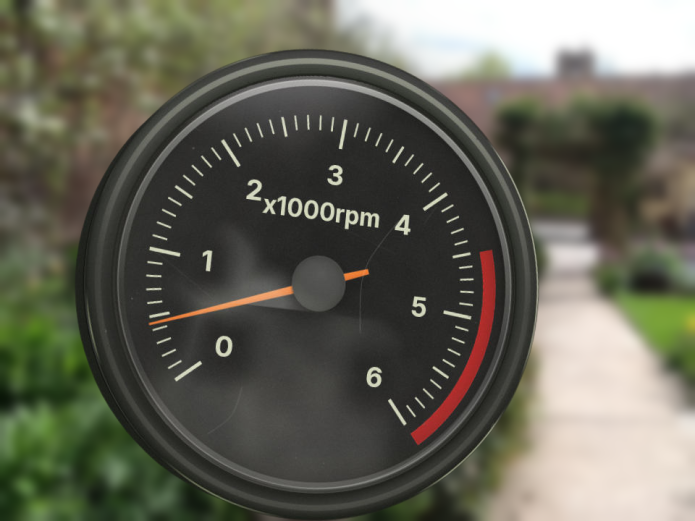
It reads 450; rpm
